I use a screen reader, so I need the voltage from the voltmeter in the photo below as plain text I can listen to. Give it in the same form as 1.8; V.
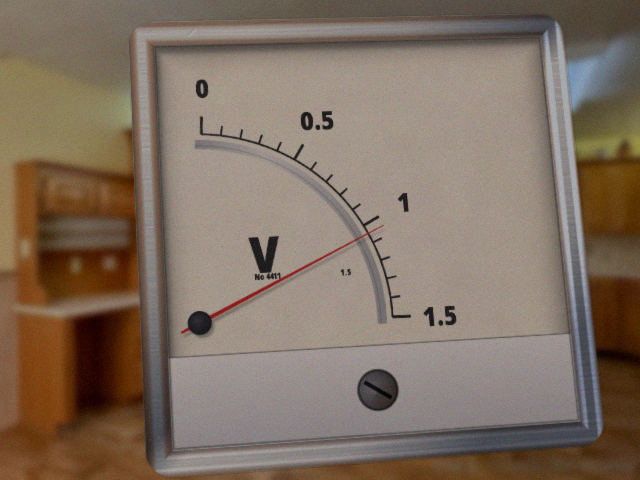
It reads 1.05; V
